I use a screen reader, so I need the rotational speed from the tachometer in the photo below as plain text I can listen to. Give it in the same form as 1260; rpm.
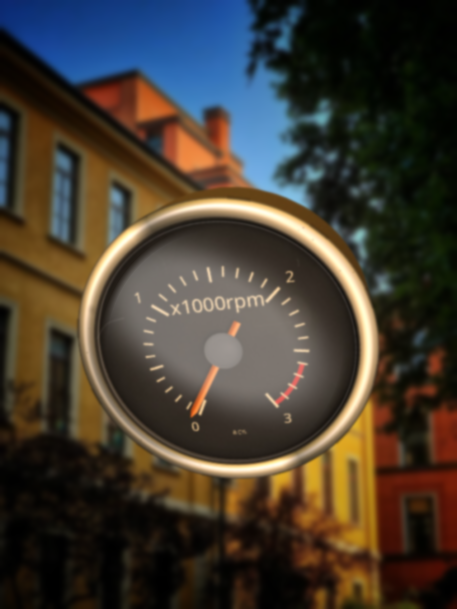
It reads 50; rpm
